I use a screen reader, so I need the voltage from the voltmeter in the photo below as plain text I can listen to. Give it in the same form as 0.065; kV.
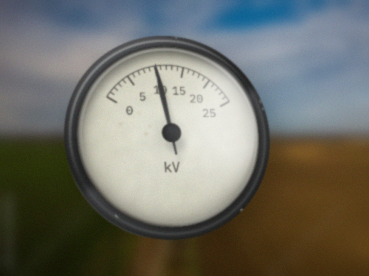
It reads 10; kV
